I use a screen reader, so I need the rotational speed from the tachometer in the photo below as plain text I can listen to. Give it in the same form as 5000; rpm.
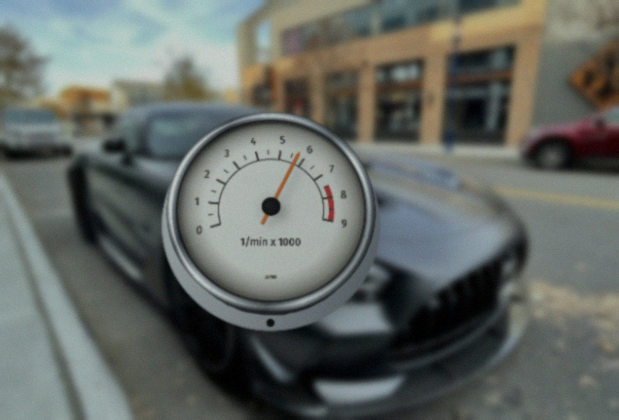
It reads 5750; rpm
